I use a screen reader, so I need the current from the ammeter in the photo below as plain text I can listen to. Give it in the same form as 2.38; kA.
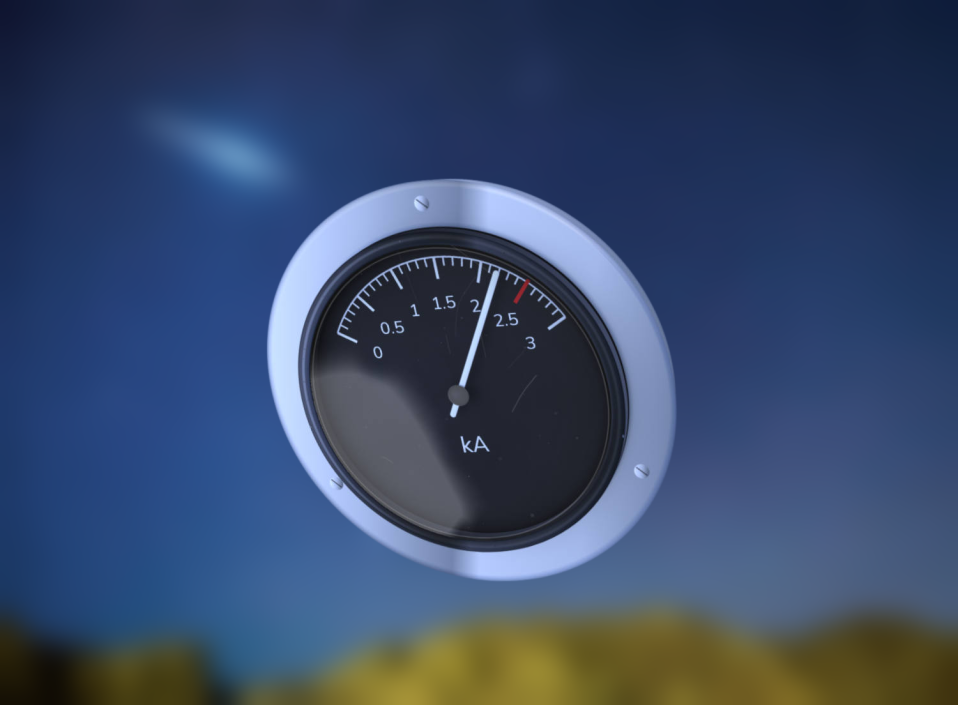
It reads 2.2; kA
